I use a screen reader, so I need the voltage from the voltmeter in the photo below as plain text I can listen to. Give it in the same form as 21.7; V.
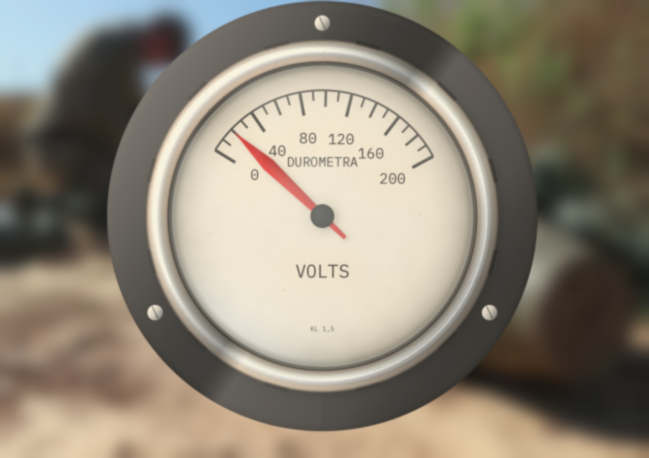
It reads 20; V
